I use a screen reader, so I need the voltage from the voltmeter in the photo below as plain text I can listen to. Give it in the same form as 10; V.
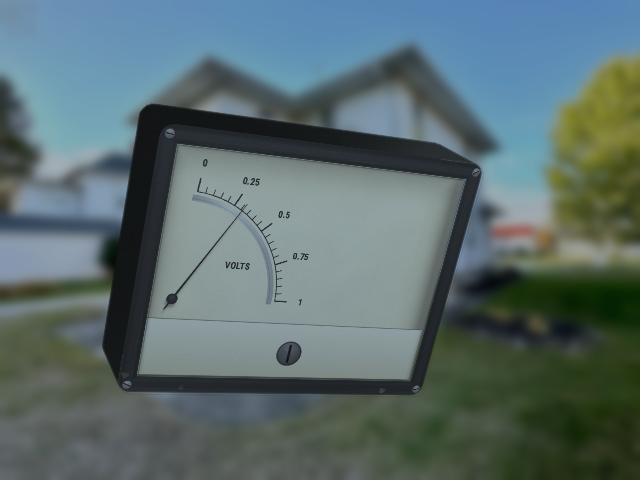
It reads 0.3; V
